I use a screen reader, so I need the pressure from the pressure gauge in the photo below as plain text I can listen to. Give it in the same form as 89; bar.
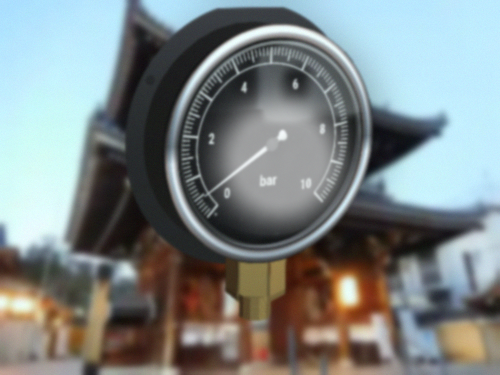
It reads 0.5; bar
